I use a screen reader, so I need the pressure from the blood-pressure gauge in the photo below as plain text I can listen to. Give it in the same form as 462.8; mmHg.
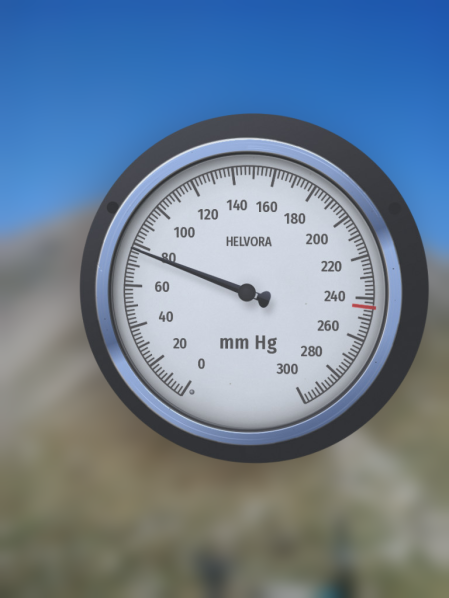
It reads 78; mmHg
